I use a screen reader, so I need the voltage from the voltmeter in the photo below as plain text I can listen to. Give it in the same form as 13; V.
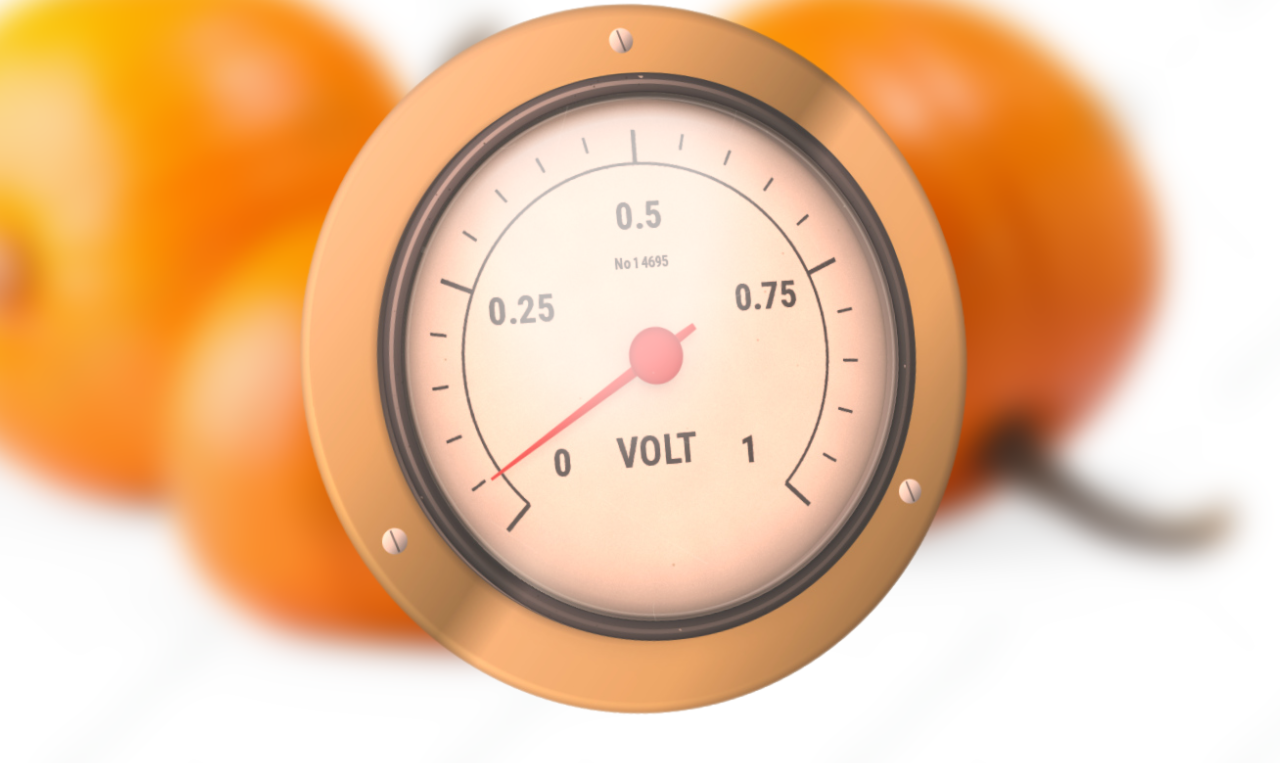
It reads 0.05; V
